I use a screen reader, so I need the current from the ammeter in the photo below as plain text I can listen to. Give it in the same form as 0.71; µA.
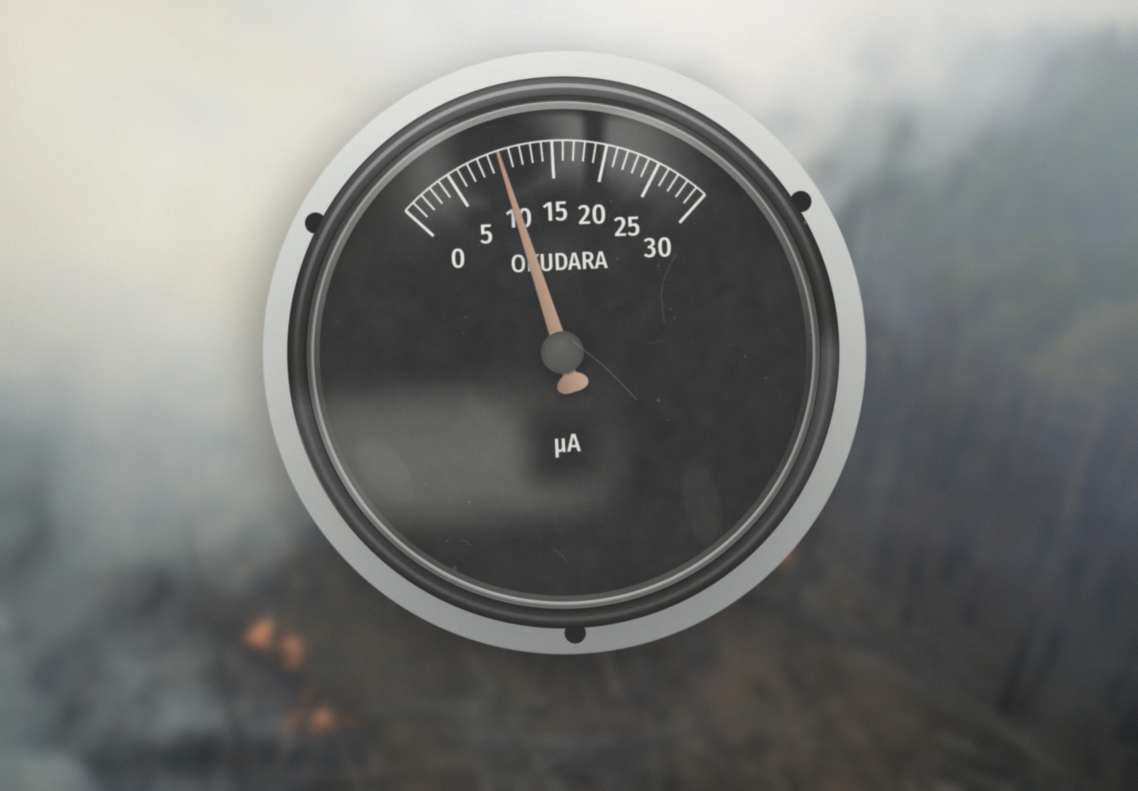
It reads 10; µA
